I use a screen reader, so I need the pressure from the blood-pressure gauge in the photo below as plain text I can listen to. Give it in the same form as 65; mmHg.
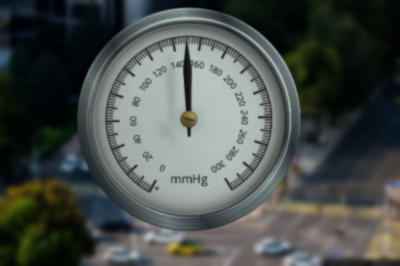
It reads 150; mmHg
